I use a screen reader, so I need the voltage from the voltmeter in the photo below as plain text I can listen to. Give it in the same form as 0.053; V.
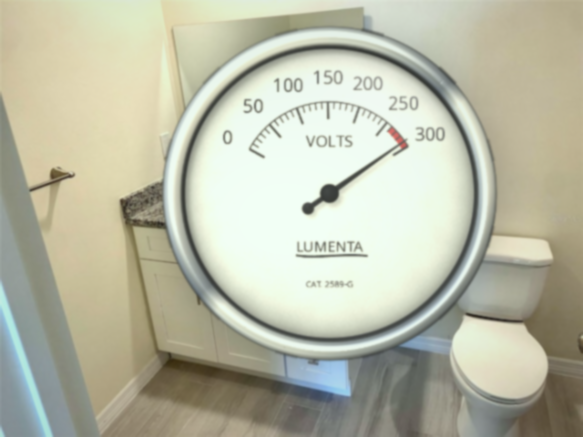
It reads 290; V
